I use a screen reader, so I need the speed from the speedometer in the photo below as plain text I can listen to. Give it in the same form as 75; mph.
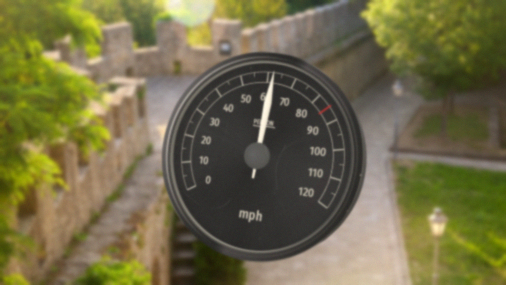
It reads 62.5; mph
